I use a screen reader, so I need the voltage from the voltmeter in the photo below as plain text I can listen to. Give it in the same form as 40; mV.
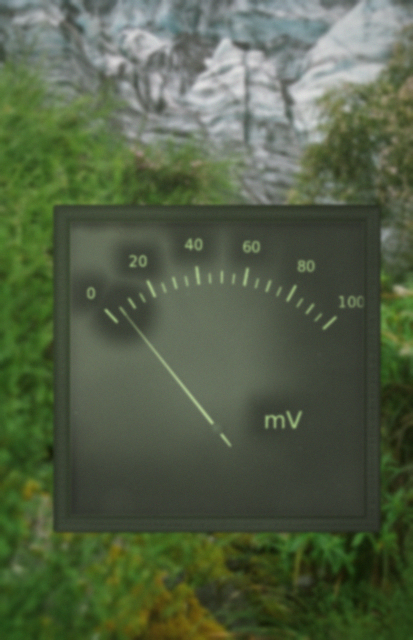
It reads 5; mV
